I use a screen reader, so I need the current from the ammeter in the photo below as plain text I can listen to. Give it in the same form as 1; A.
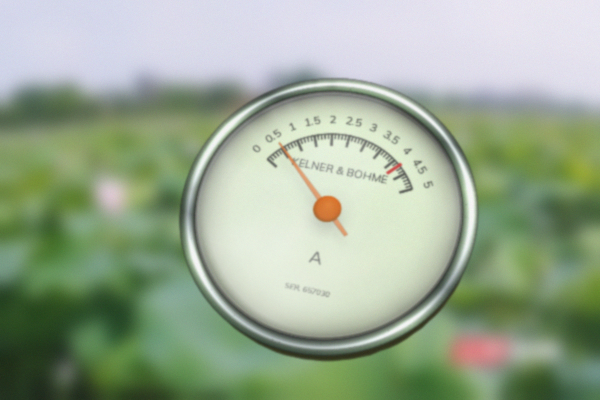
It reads 0.5; A
